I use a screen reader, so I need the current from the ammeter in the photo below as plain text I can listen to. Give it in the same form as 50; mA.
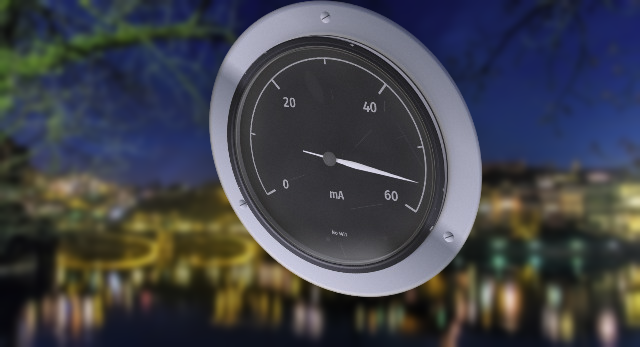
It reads 55; mA
